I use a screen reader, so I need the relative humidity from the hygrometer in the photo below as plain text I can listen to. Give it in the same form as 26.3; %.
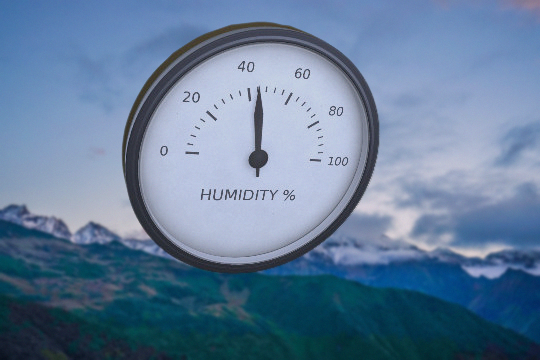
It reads 44; %
